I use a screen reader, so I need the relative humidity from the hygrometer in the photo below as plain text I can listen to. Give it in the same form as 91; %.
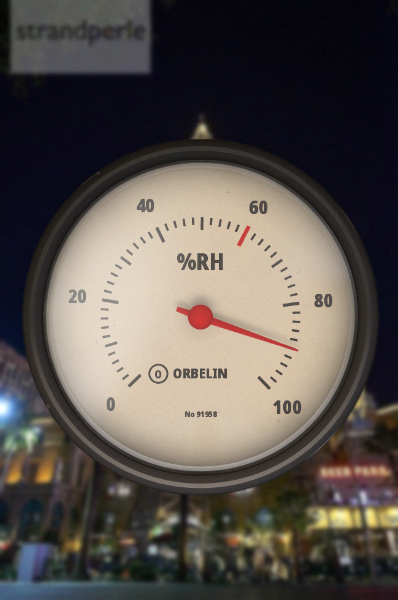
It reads 90; %
